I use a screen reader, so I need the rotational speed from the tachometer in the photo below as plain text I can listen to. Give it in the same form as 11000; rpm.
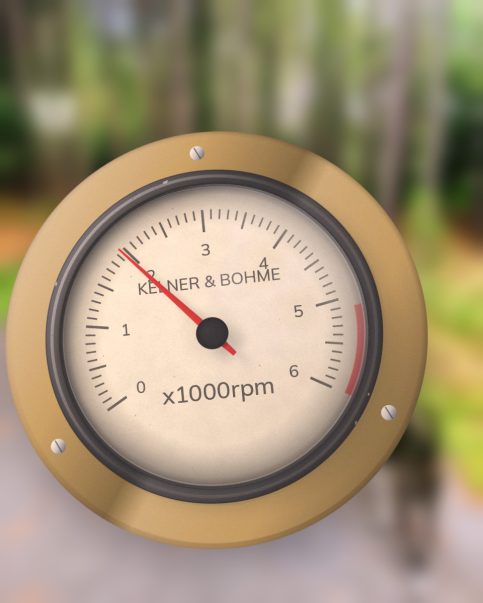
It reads 1950; rpm
